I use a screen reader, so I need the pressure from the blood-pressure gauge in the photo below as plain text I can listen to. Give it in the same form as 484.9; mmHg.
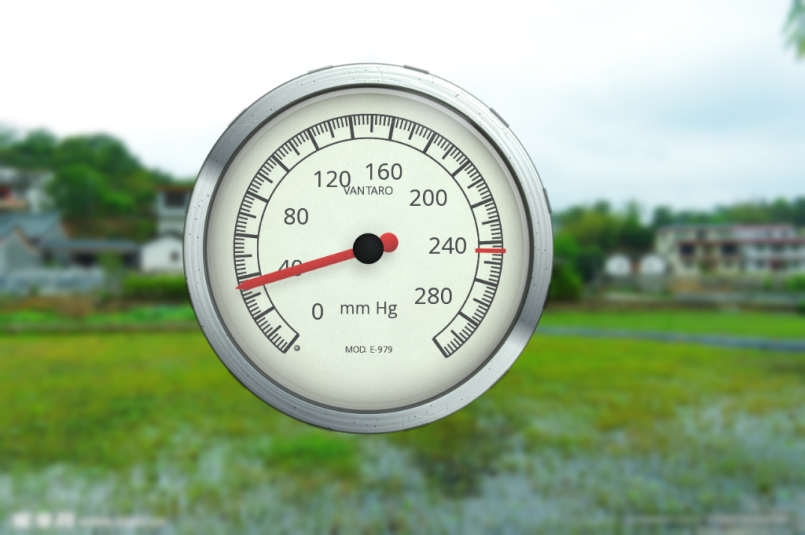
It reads 36; mmHg
